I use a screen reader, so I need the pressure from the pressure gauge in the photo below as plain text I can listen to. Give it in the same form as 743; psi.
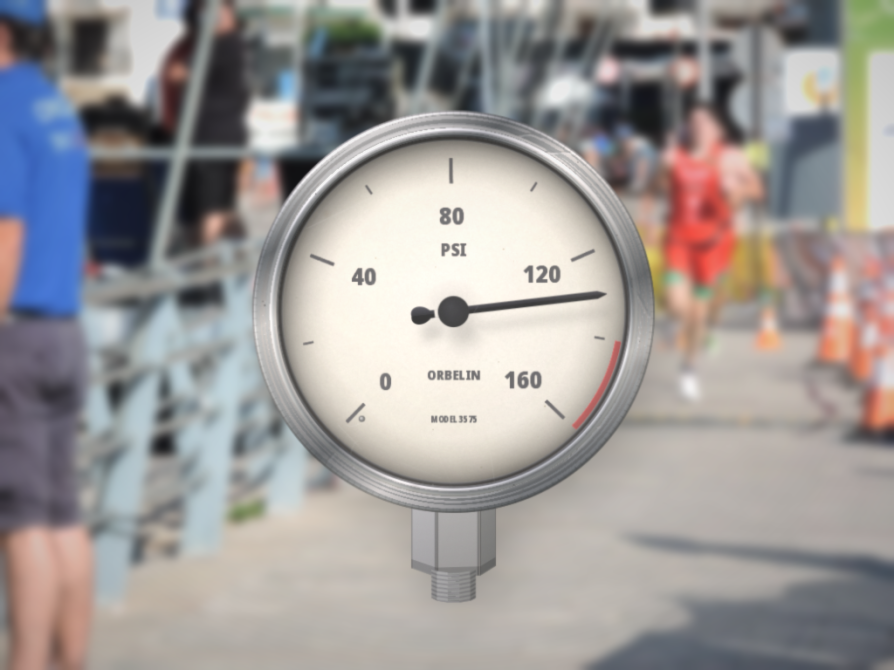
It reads 130; psi
